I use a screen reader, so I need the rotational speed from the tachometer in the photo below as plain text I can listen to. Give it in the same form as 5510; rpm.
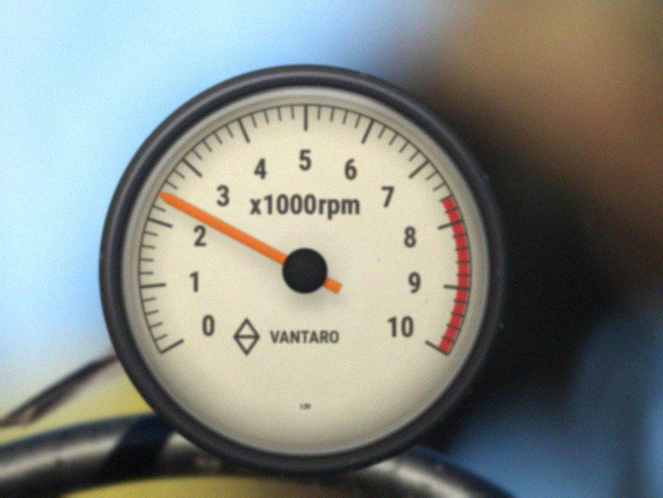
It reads 2400; rpm
